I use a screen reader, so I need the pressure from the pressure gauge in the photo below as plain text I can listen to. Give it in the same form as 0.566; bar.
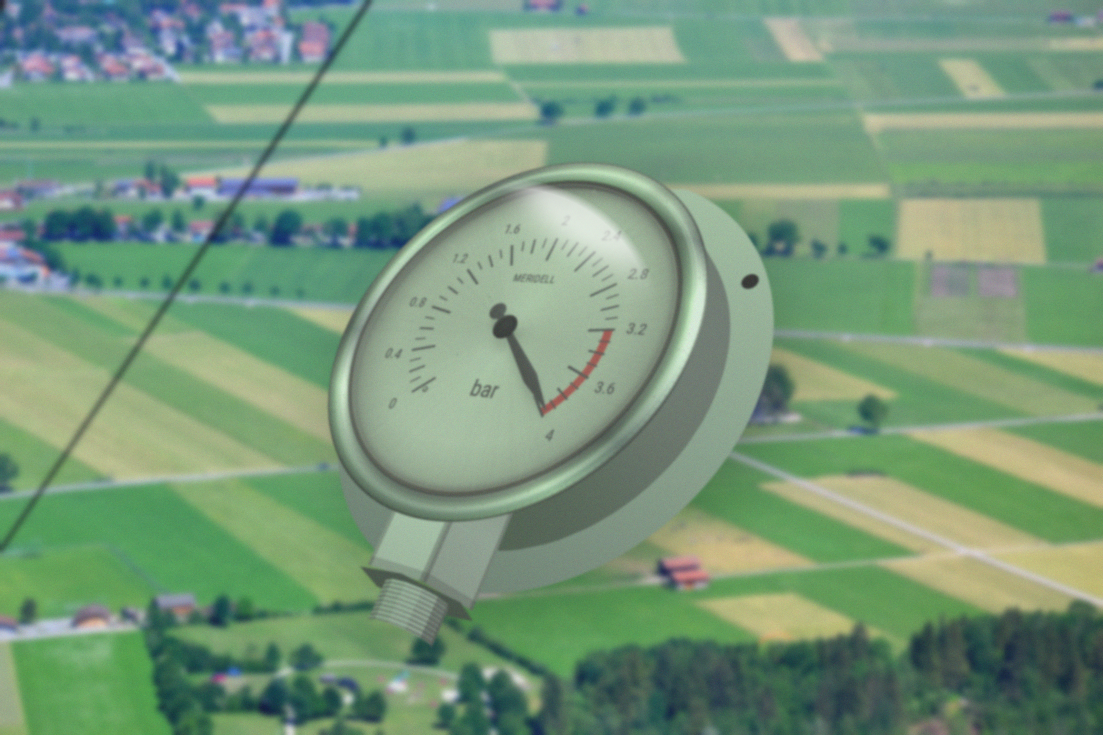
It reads 3.95; bar
